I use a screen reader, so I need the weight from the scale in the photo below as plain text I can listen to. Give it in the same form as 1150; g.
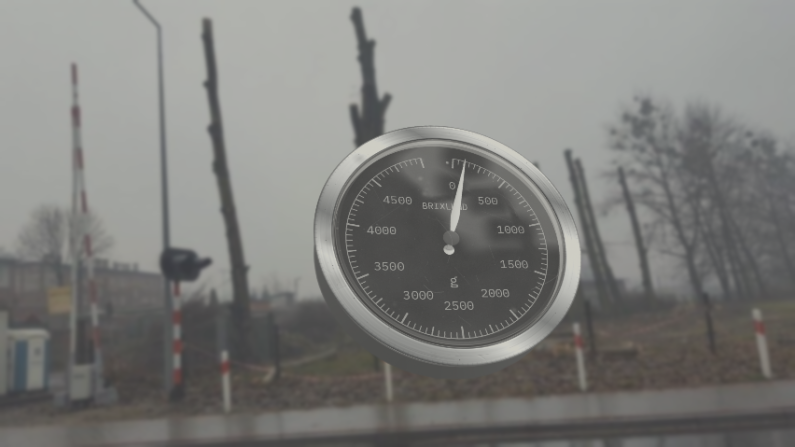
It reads 100; g
